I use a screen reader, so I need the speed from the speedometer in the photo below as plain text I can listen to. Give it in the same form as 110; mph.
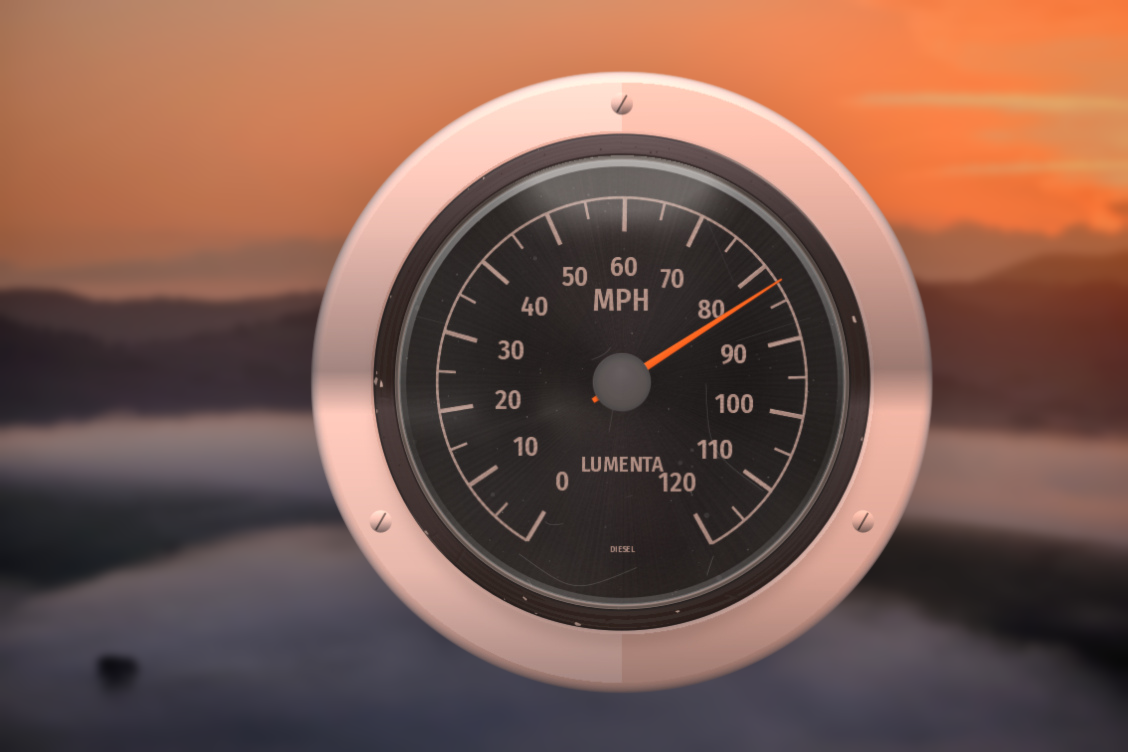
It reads 82.5; mph
